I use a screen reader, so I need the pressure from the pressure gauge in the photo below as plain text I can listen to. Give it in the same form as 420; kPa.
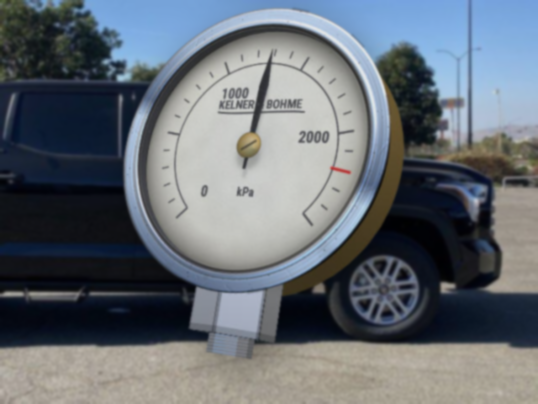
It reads 1300; kPa
